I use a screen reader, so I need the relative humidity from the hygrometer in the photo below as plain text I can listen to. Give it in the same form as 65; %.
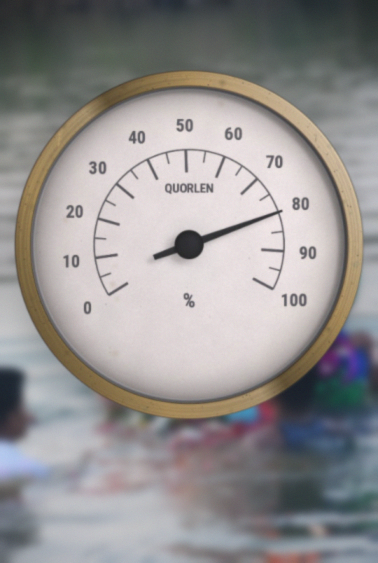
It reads 80; %
